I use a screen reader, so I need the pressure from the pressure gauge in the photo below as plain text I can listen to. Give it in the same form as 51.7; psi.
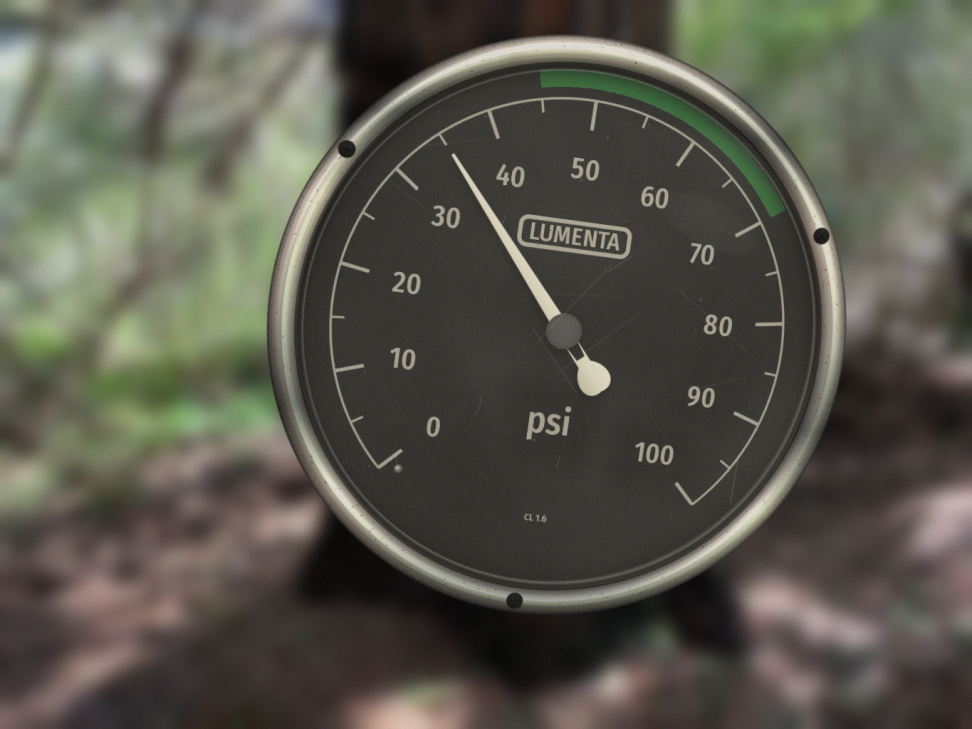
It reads 35; psi
